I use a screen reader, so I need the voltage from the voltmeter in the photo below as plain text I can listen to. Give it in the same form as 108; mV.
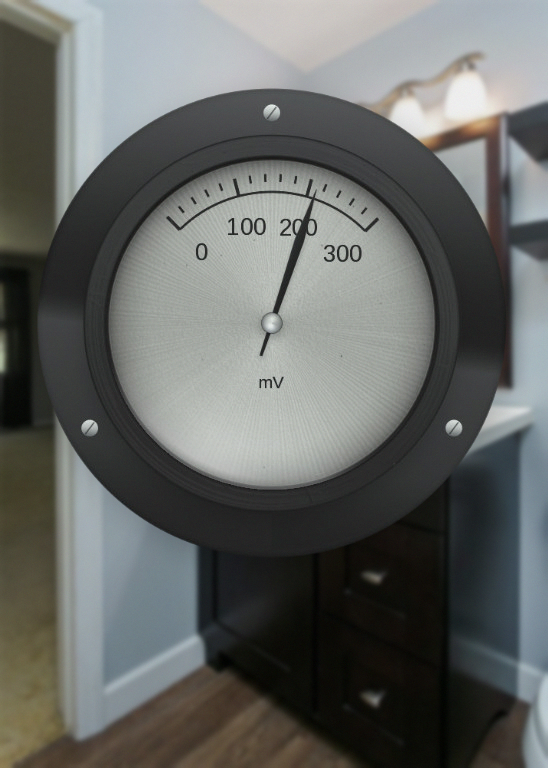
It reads 210; mV
